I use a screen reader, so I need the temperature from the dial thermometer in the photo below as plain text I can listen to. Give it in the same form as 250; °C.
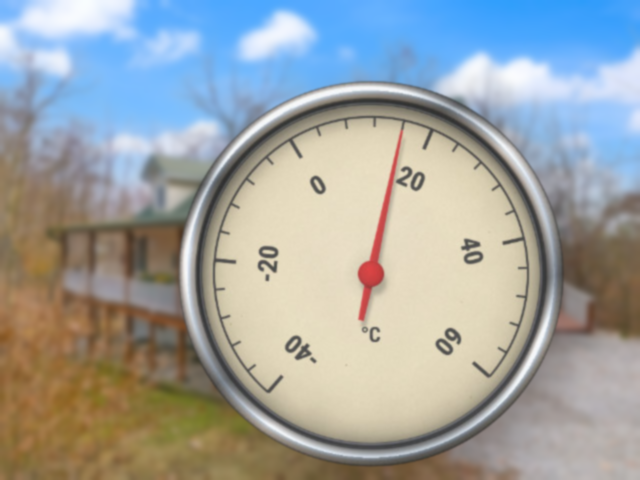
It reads 16; °C
